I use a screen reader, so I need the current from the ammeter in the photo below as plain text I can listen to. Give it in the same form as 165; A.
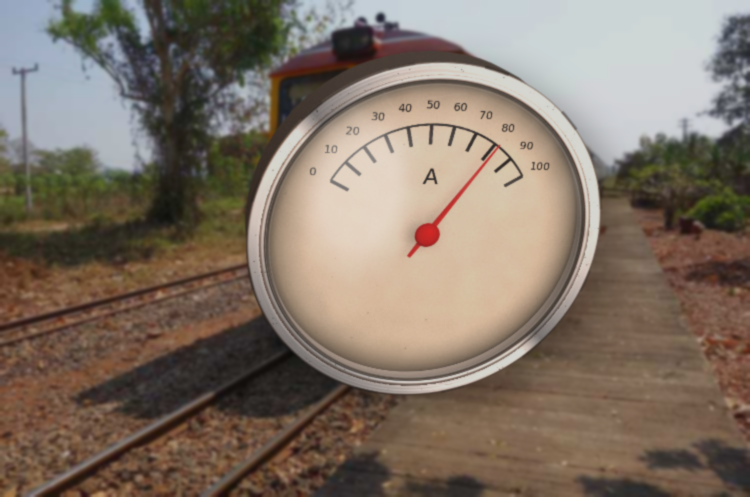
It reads 80; A
